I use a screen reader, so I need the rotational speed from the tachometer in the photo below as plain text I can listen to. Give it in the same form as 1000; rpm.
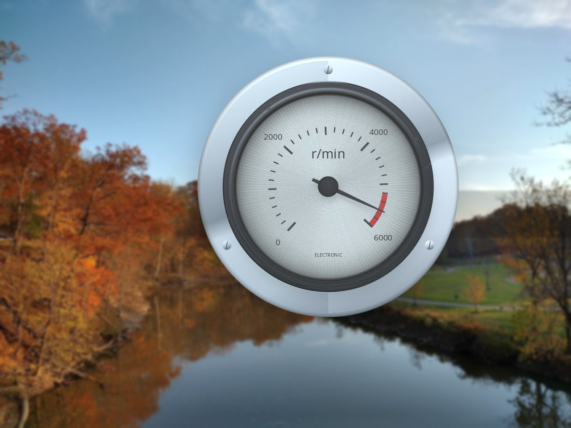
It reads 5600; rpm
